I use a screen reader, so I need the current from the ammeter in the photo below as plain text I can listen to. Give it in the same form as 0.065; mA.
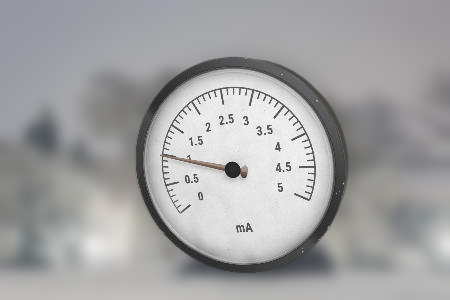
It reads 1; mA
